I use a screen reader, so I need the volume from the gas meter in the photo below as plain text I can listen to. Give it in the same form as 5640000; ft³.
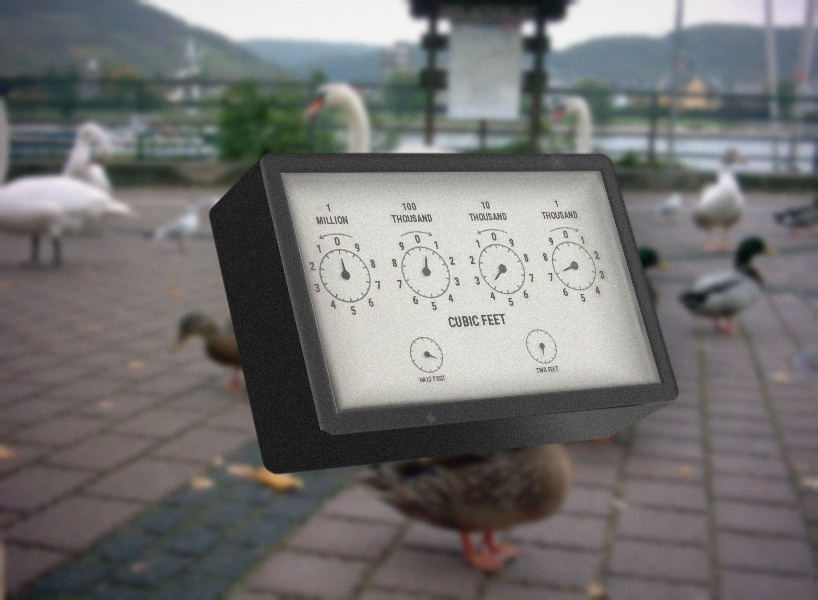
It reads 3700; ft³
